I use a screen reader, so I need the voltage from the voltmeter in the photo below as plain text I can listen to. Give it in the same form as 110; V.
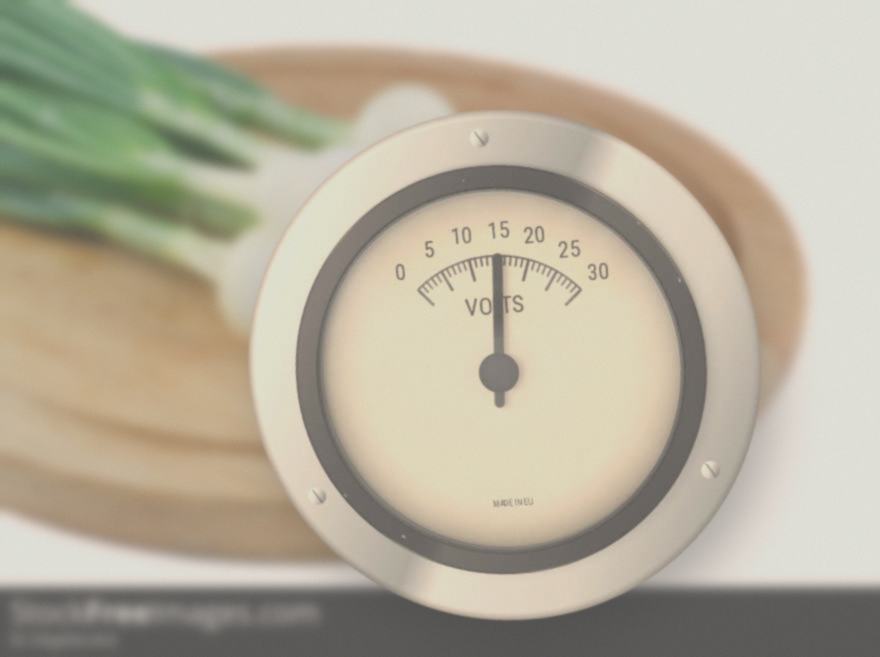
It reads 15; V
